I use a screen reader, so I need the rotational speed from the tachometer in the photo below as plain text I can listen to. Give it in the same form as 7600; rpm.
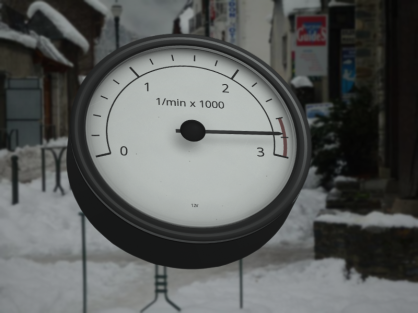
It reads 2800; rpm
